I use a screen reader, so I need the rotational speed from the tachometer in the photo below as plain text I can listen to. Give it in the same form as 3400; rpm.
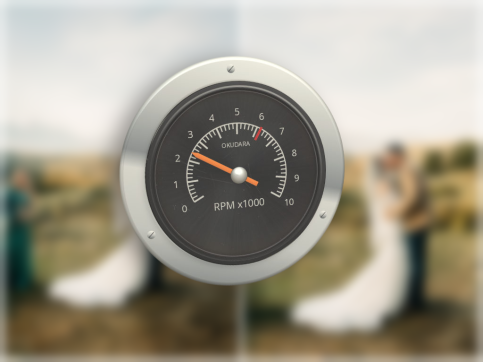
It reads 2400; rpm
